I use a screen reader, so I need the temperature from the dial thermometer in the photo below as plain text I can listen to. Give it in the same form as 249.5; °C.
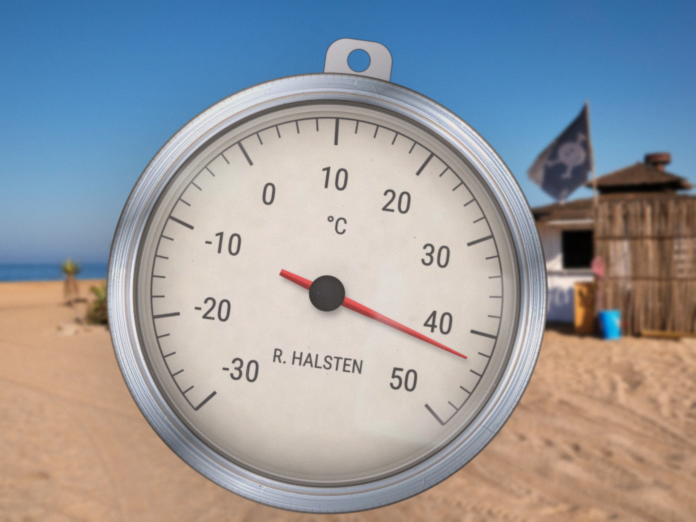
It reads 43; °C
